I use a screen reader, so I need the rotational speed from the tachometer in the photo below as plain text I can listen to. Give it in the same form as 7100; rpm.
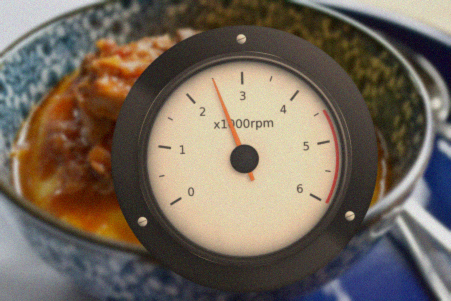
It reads 2500; rpm
